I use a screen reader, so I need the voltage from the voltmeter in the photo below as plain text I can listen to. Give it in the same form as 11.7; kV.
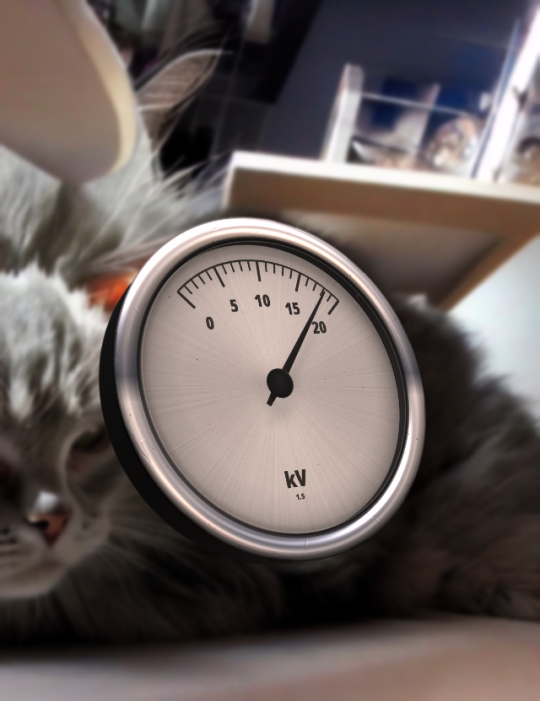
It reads 18; kV
